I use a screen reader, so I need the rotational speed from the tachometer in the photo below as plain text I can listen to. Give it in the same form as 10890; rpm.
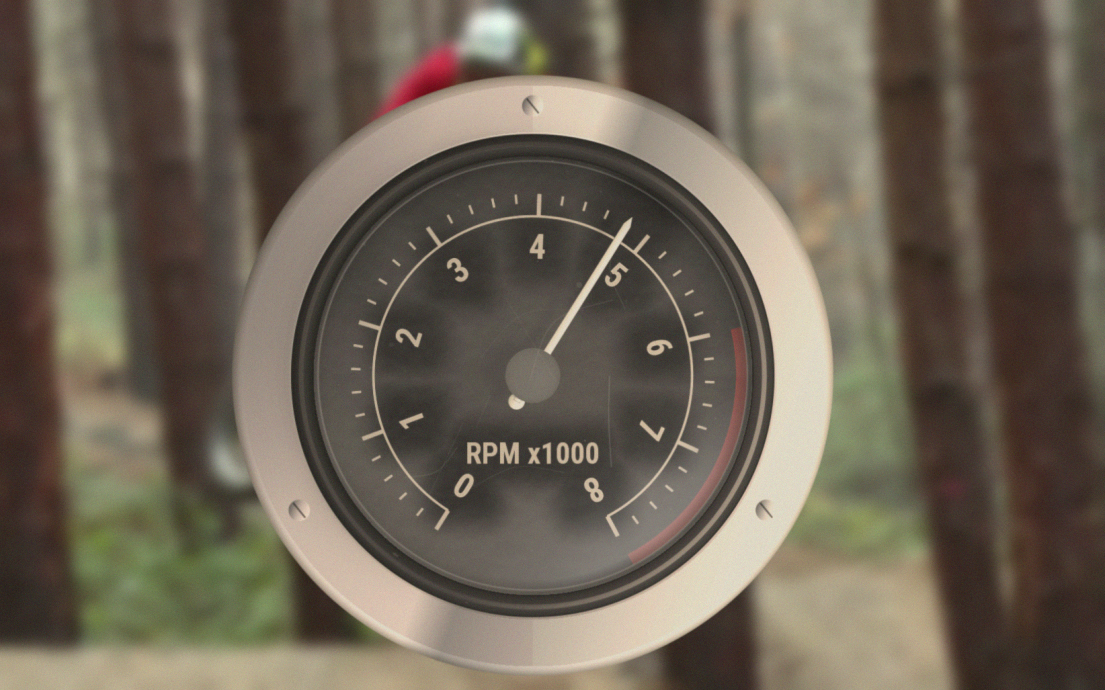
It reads 4800; rpm
